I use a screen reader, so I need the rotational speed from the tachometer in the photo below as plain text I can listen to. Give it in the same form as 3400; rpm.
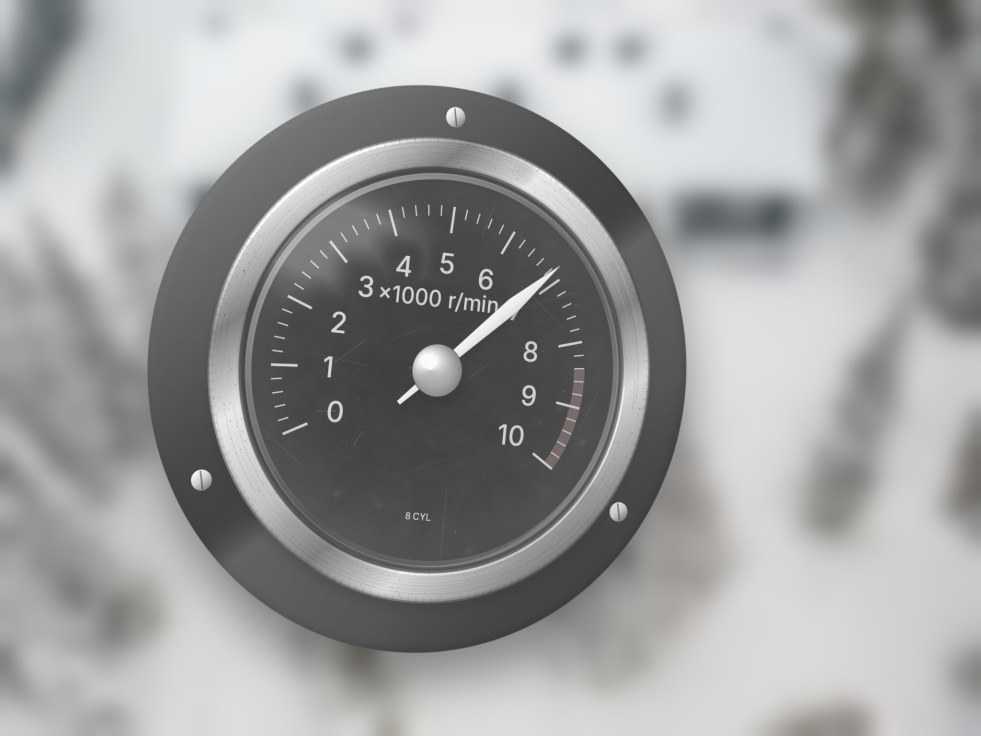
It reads 6800; rpm
